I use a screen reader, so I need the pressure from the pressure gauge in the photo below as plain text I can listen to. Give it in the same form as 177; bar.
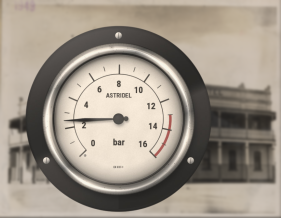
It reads 2.5; bar
